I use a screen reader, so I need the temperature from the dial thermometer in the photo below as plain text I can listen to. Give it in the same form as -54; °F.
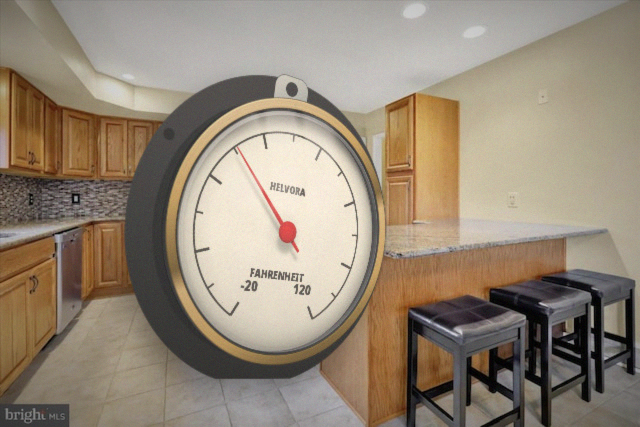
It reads 30; °F
